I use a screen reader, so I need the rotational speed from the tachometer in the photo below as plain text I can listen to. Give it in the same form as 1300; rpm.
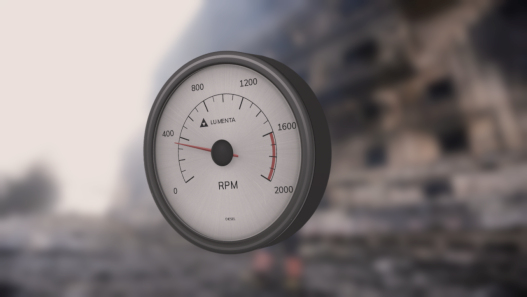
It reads 350; rpm
